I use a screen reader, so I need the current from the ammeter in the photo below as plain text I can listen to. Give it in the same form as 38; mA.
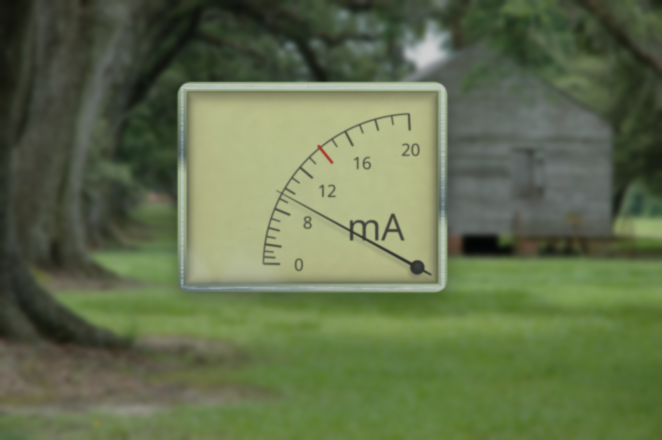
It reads 9.5; mA
